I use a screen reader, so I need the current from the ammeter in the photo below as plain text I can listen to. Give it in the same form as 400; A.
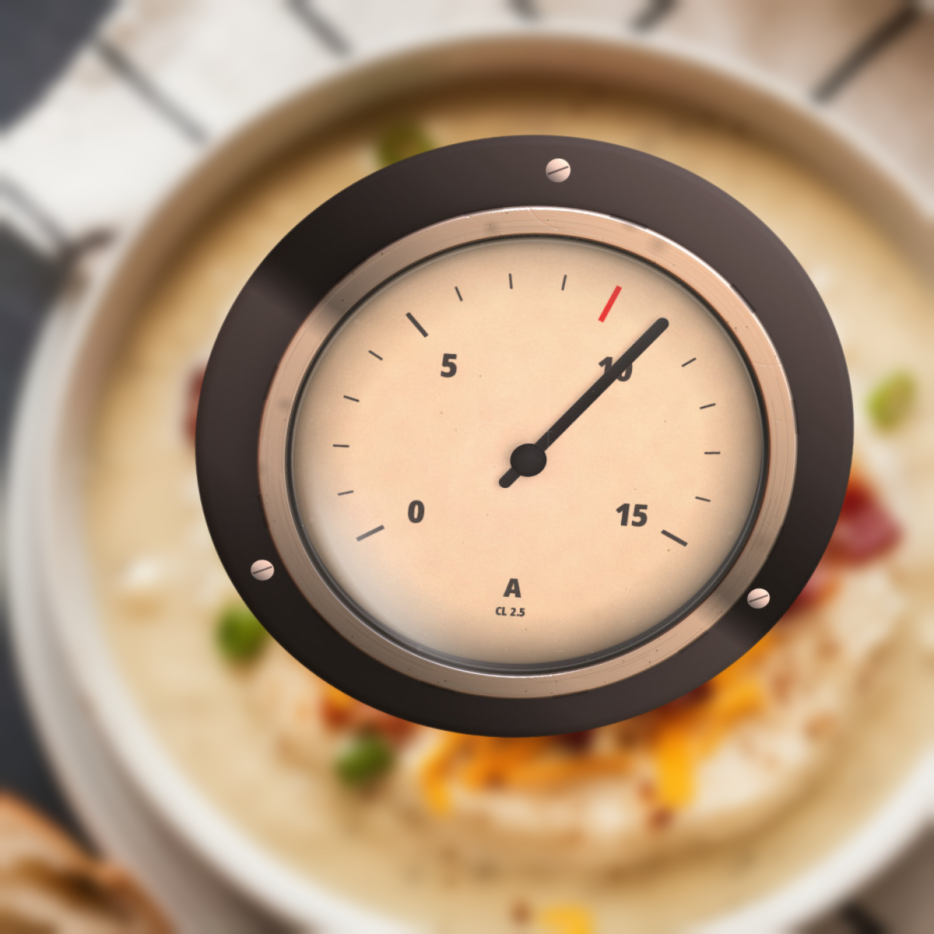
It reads 10; A
